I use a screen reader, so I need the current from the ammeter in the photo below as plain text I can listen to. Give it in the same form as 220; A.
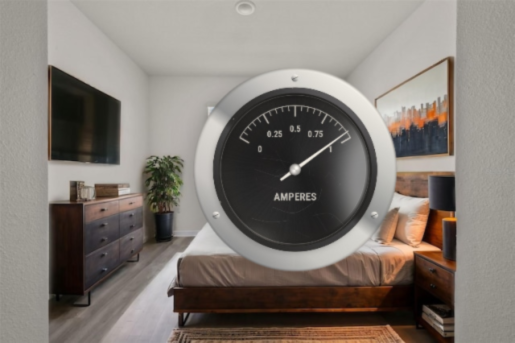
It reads 0.95; A
